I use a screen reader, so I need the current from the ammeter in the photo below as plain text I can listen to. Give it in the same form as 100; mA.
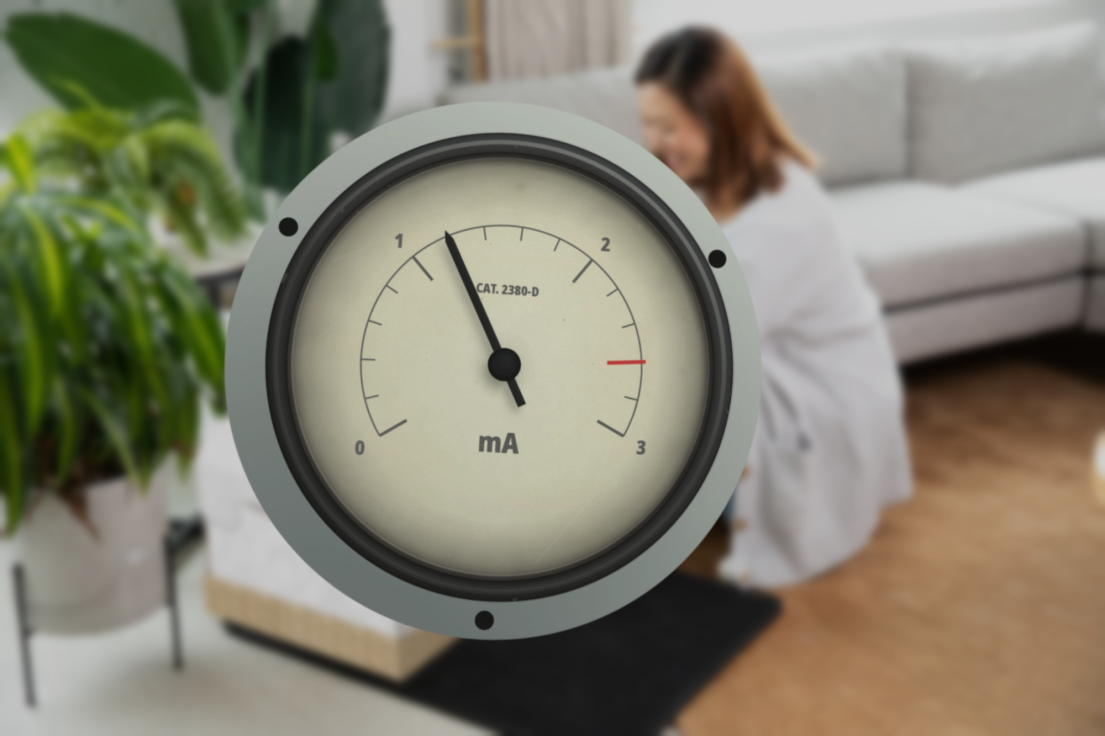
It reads 1.2; mA
